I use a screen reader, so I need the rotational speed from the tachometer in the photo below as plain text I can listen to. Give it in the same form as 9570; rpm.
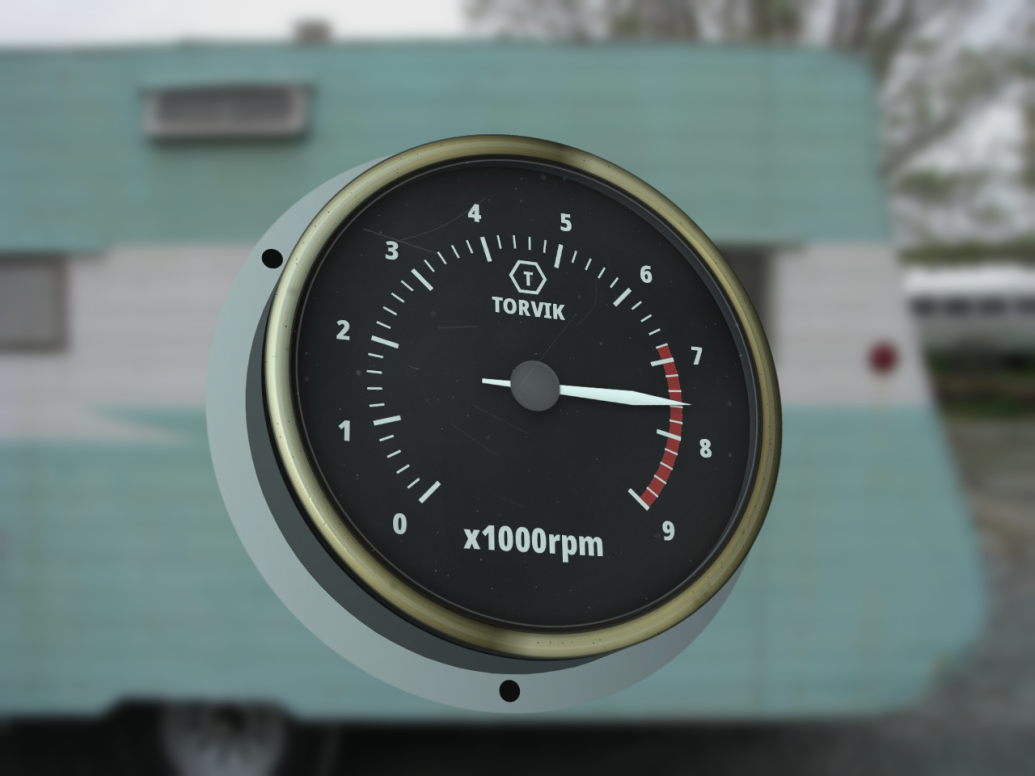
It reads 7600; rpm
